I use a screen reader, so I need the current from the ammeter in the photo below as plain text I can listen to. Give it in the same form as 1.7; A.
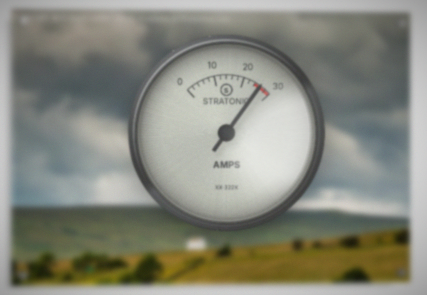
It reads 26; A
